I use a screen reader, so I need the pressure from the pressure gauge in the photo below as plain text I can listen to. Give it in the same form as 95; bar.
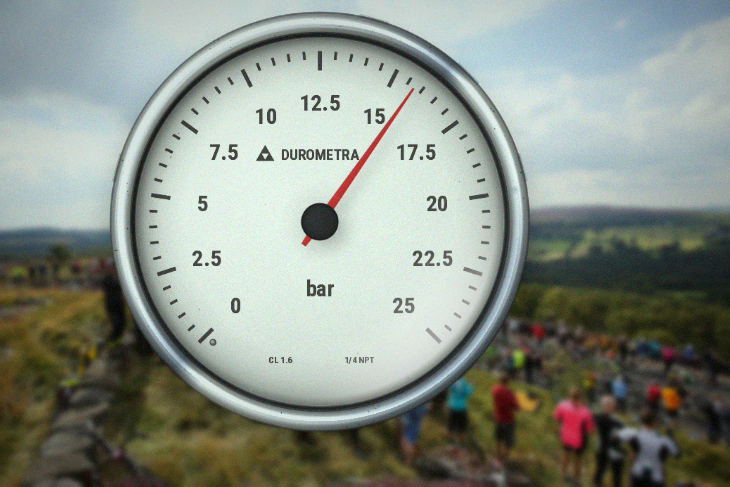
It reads 15.75; bar
